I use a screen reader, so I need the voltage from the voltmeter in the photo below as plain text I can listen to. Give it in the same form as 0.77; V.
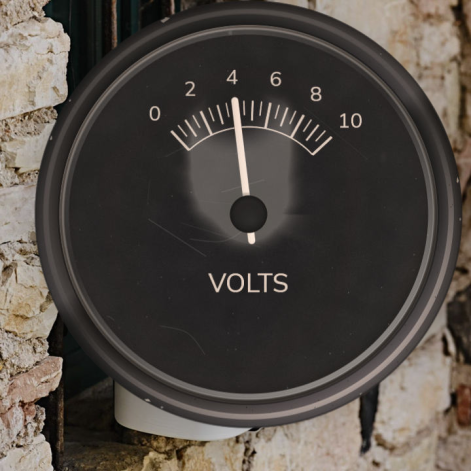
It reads 4; V
